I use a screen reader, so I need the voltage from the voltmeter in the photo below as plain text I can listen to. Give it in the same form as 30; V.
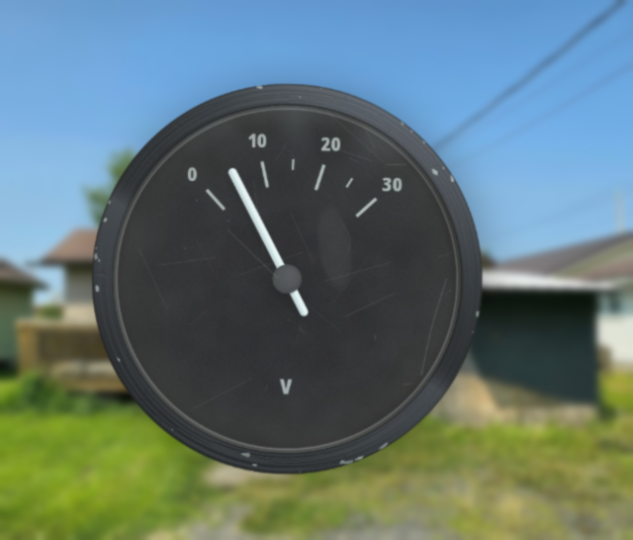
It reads 5; V
